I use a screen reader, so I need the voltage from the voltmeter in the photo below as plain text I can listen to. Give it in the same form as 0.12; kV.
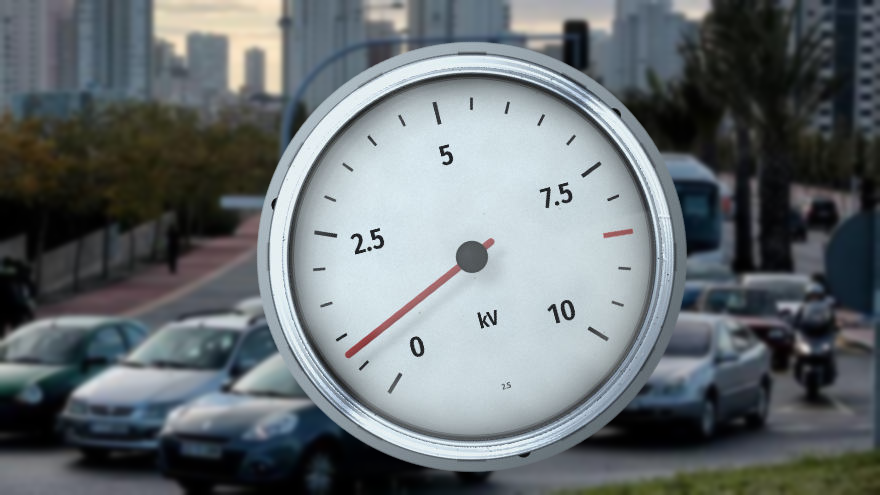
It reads 0.75; kV
